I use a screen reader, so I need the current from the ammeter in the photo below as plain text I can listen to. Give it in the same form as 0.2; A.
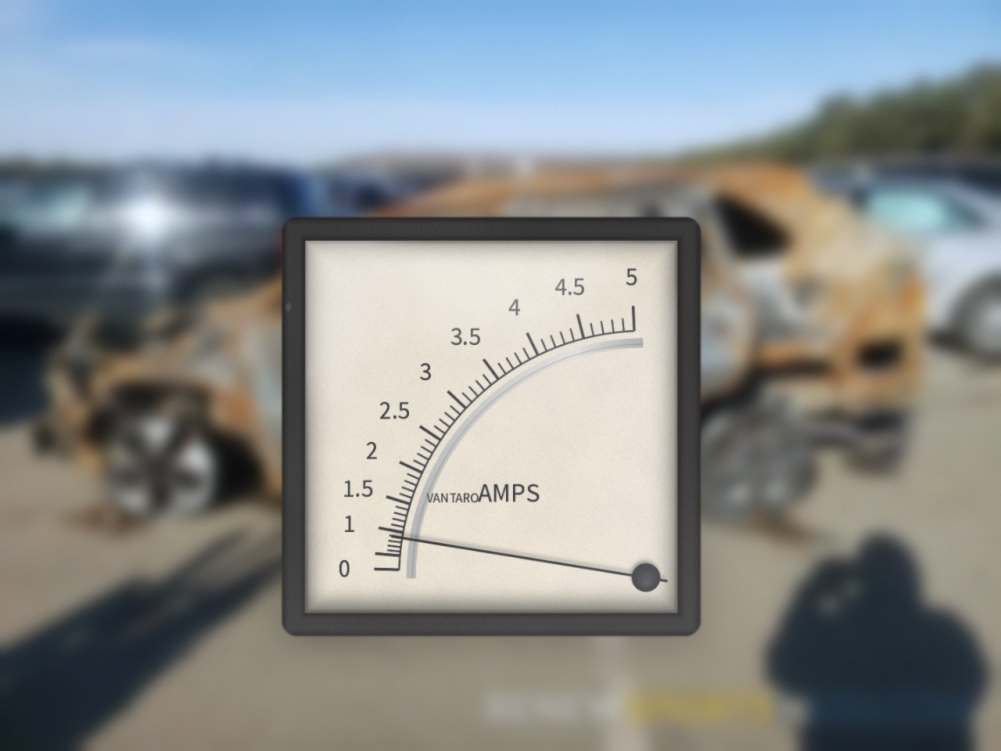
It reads 0.9; A
